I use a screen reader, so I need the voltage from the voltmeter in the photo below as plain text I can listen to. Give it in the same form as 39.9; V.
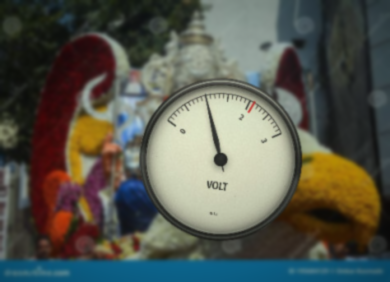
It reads 1; V
